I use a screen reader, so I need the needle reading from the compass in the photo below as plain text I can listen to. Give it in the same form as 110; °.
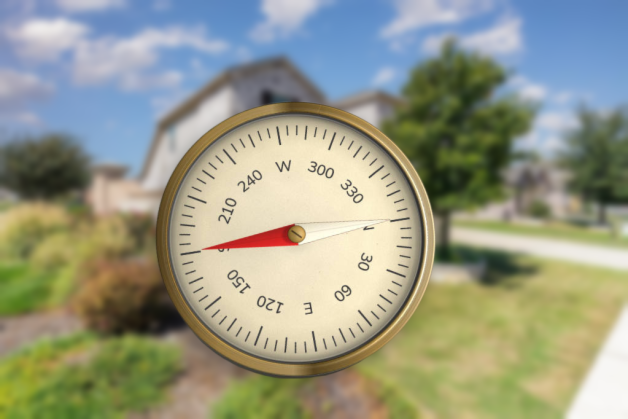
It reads 180; °
